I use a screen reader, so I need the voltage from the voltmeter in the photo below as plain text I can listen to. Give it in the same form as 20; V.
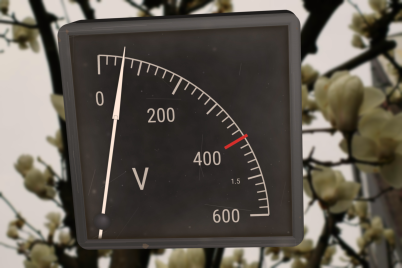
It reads 60; V
